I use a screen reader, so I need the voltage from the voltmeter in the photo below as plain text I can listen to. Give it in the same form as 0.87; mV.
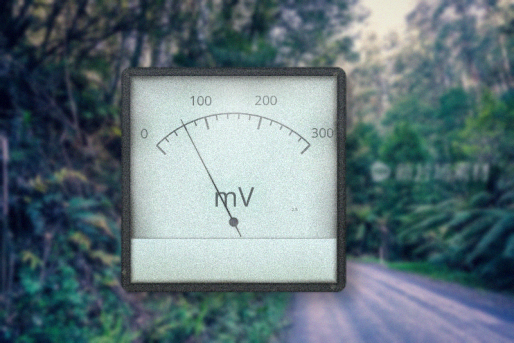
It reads 60; mV
